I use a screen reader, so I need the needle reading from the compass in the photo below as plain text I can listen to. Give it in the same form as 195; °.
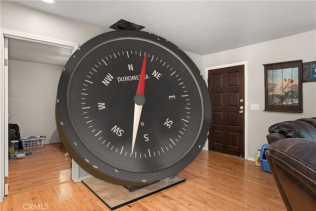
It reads 20; °
